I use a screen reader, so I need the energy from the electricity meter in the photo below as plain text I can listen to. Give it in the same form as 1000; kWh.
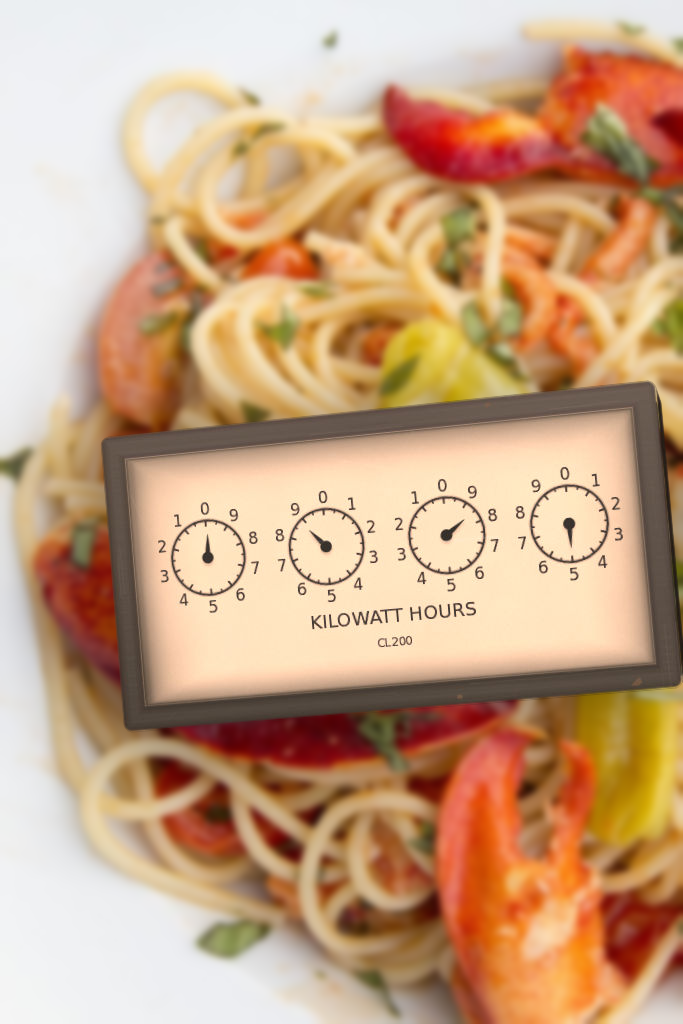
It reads 9885; kWh
